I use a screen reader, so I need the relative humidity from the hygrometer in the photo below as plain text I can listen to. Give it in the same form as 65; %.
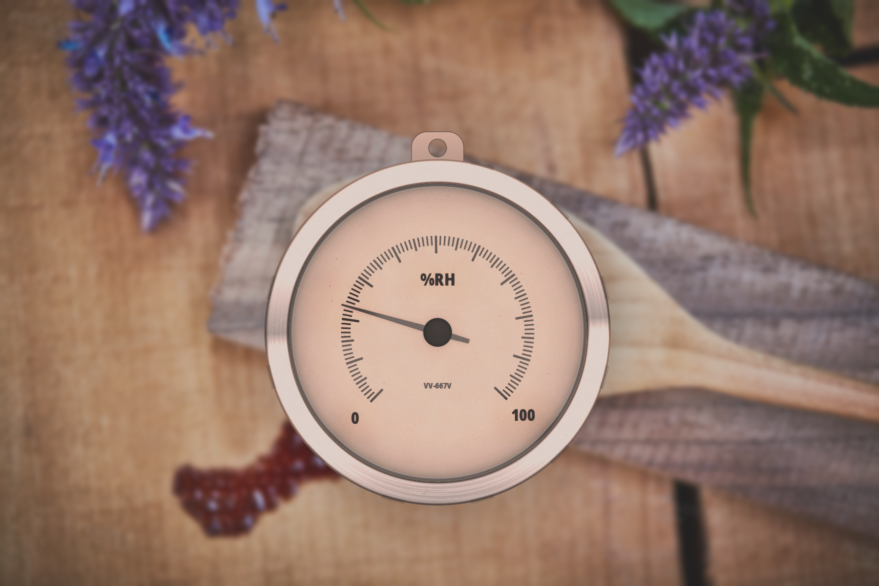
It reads 23; %
